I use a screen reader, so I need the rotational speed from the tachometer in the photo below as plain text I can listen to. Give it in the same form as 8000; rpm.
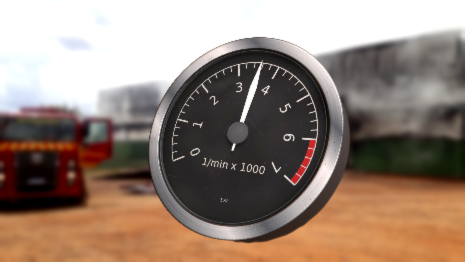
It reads 3600; rpm
